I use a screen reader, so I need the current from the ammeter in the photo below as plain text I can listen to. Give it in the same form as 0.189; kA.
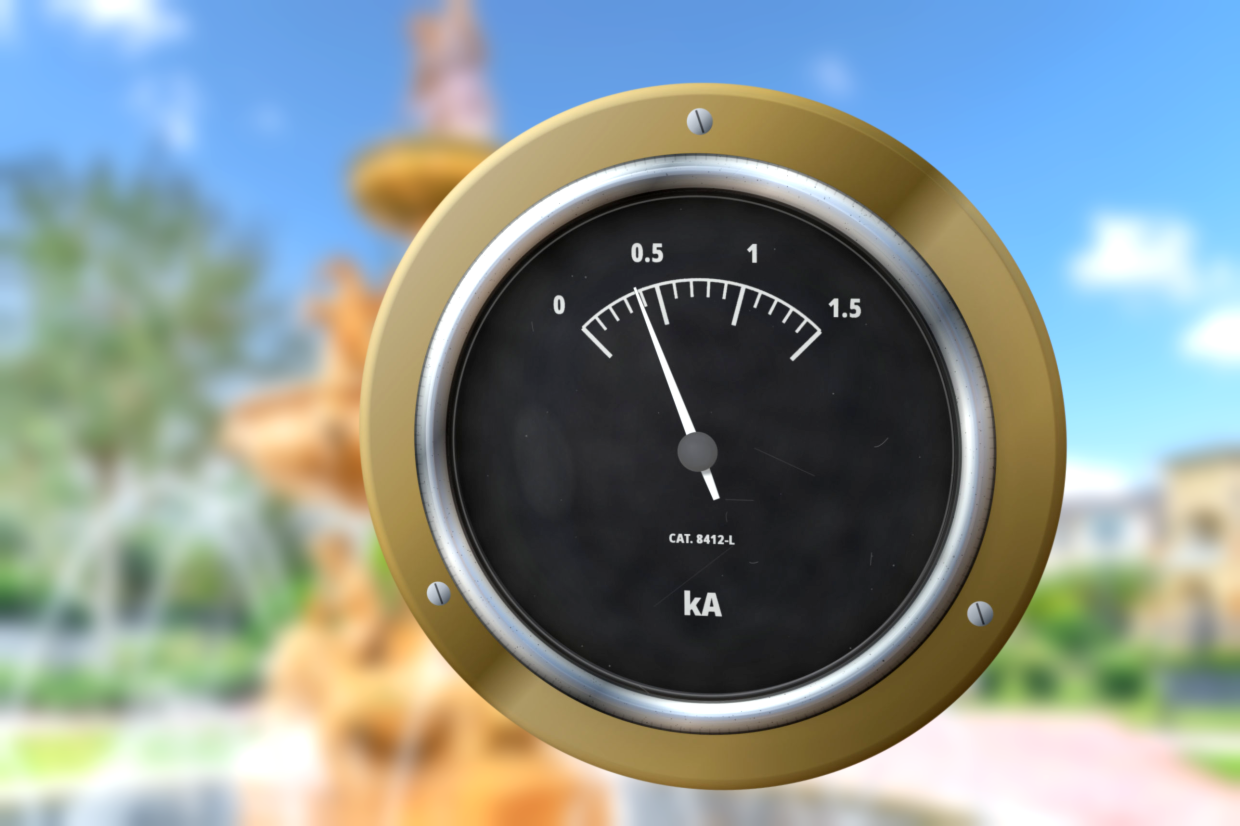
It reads 0.4; kA
